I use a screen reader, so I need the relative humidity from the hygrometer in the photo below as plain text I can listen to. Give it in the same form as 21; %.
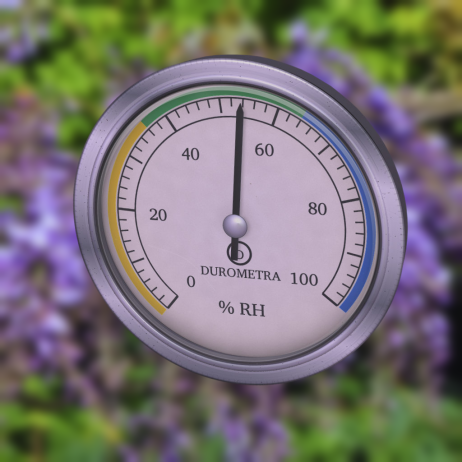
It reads 54; %
